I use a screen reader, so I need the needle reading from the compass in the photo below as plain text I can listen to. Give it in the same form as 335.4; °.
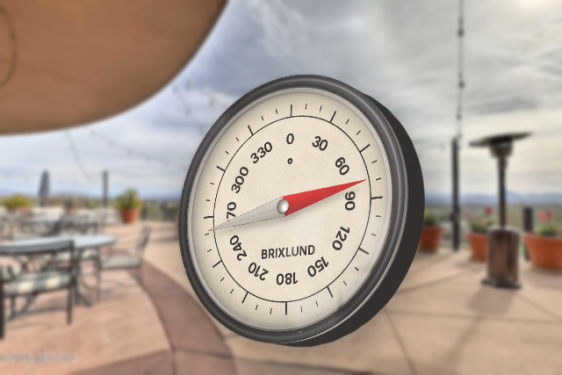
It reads 80; °
